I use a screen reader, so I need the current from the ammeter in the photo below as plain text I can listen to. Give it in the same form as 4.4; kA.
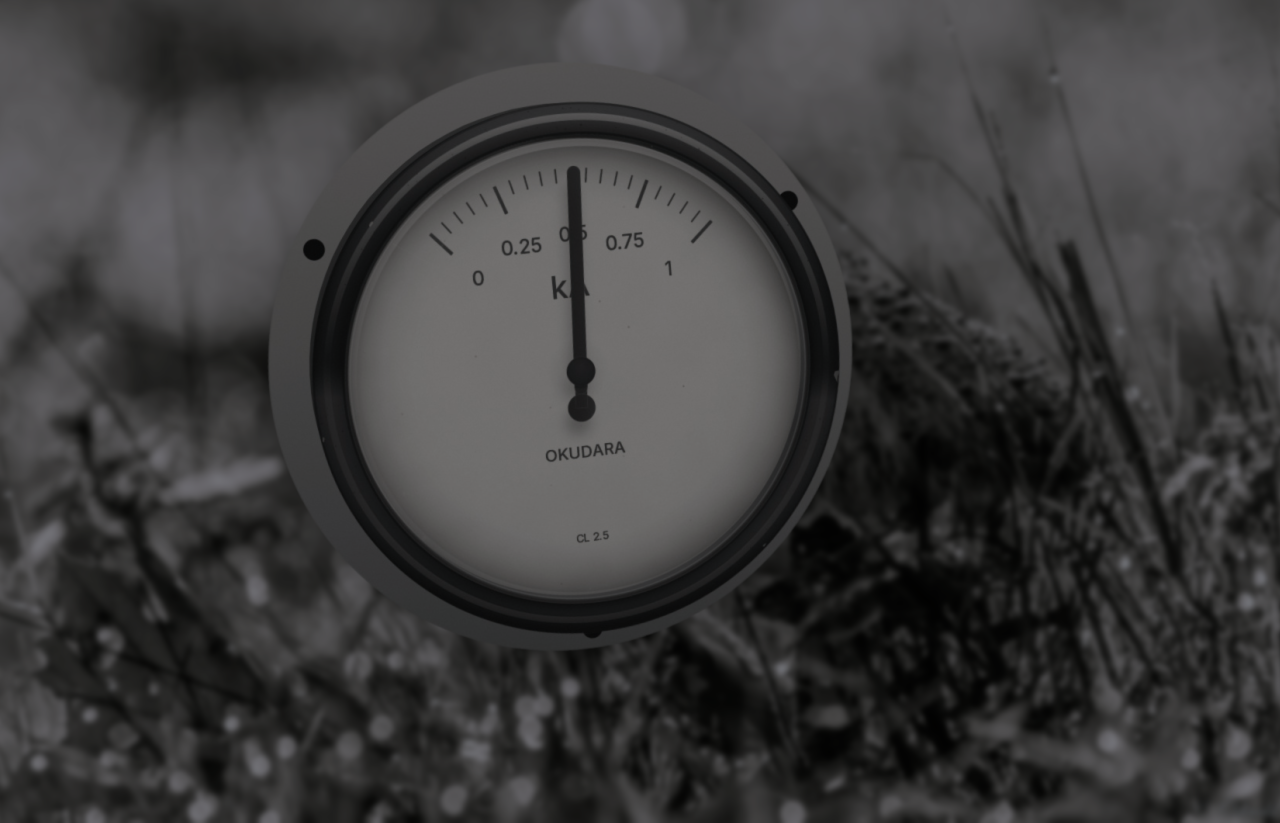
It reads 0.5; kA
